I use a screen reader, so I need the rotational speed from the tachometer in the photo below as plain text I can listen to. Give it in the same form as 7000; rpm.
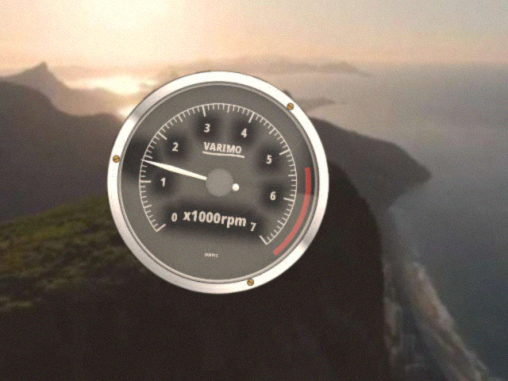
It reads 1400; rpm
